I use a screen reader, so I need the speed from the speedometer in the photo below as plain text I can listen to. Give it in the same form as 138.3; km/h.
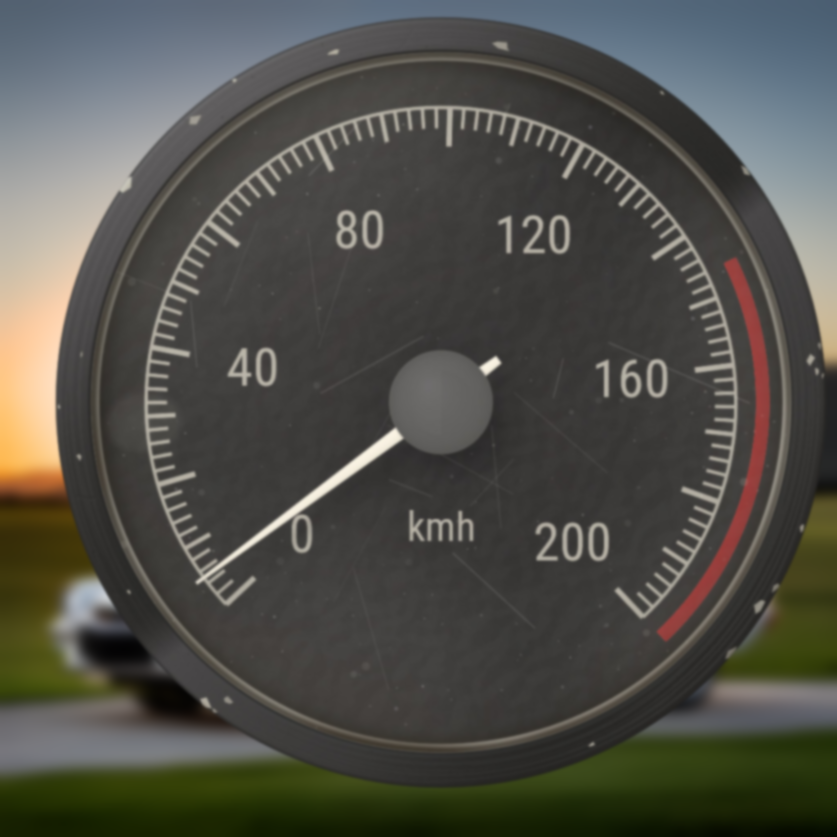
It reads 5; km/h
